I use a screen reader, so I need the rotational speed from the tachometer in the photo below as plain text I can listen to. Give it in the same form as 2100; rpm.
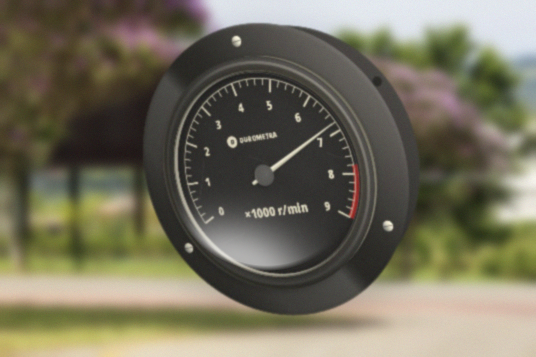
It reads 6800; rpm
